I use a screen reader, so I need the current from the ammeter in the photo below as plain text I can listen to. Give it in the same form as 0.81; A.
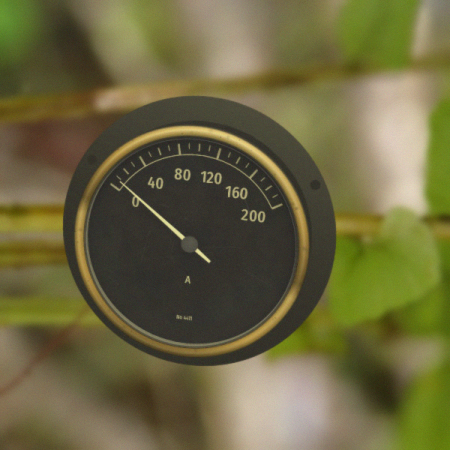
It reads 10; A
